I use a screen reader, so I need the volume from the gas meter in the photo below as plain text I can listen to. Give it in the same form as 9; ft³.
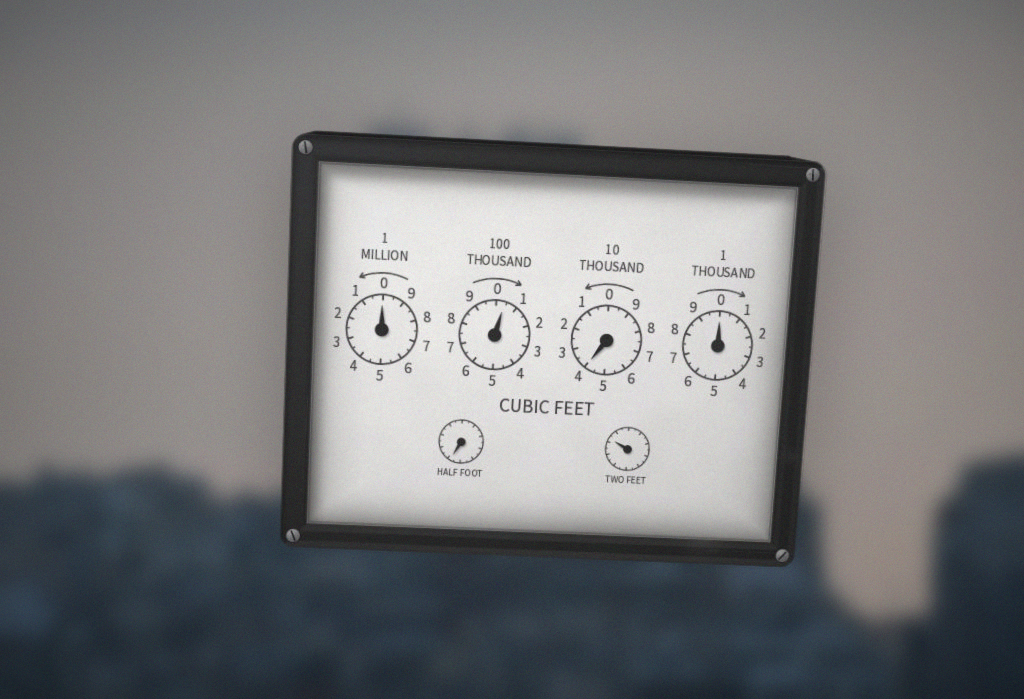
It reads 4000; ft³
